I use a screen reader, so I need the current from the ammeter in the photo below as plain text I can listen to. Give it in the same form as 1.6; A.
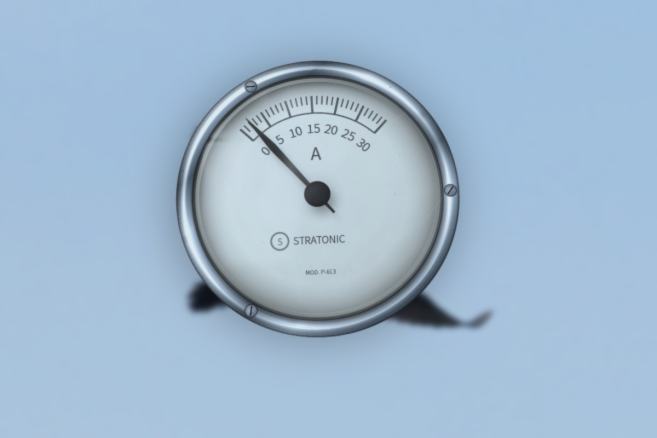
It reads 2; A
